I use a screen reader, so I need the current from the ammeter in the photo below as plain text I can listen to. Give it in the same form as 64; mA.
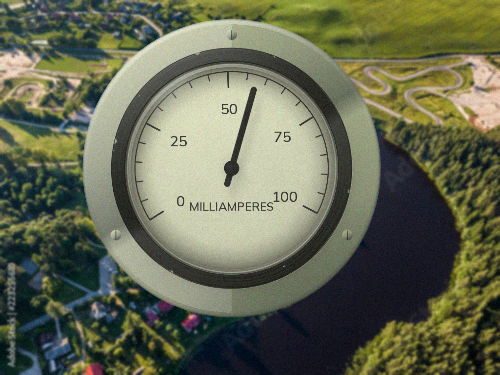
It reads 57.5; mA
